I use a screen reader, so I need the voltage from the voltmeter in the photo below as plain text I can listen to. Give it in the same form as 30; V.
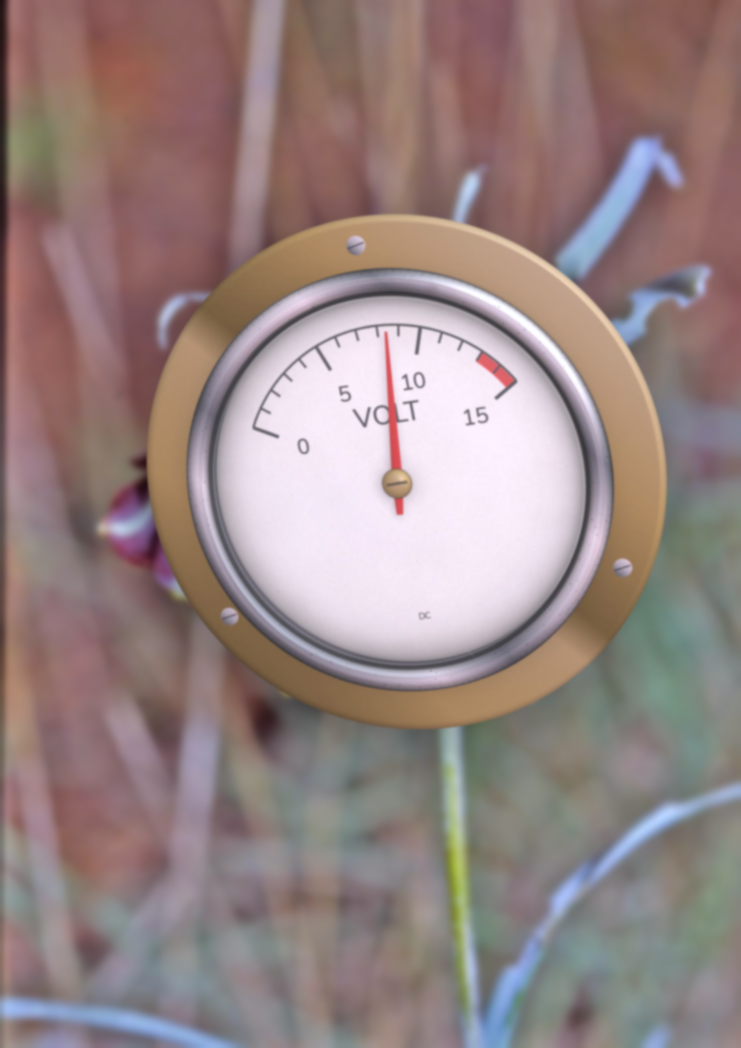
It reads 8.5; V
